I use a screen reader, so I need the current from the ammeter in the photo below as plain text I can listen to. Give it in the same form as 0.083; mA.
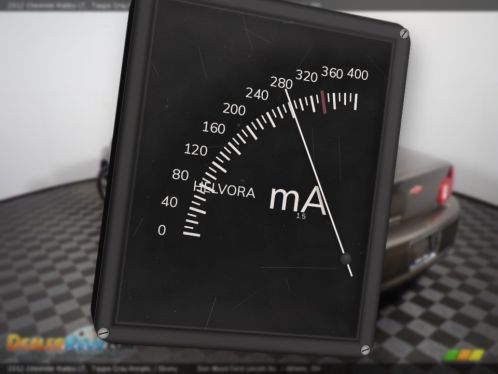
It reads 280; mA
